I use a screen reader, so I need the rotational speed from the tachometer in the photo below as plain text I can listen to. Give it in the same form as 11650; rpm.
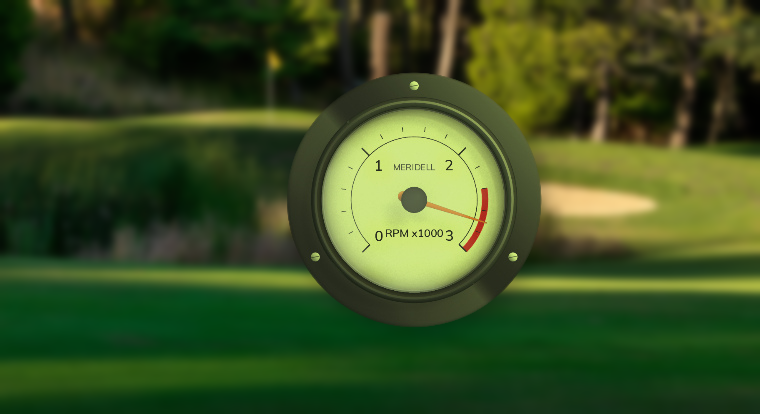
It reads 2700; rpm
